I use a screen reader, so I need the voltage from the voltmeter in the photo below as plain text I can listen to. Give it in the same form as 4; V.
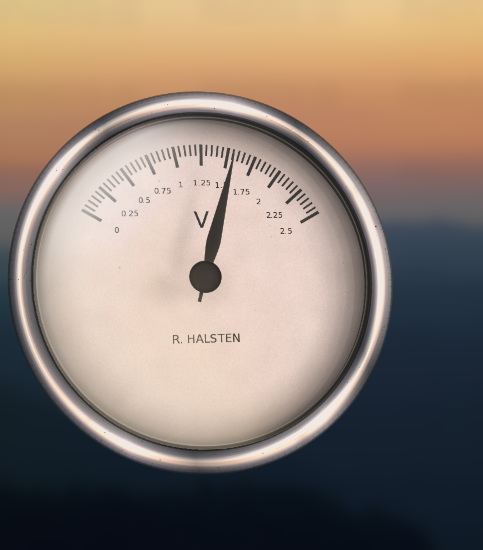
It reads 1.55; V
